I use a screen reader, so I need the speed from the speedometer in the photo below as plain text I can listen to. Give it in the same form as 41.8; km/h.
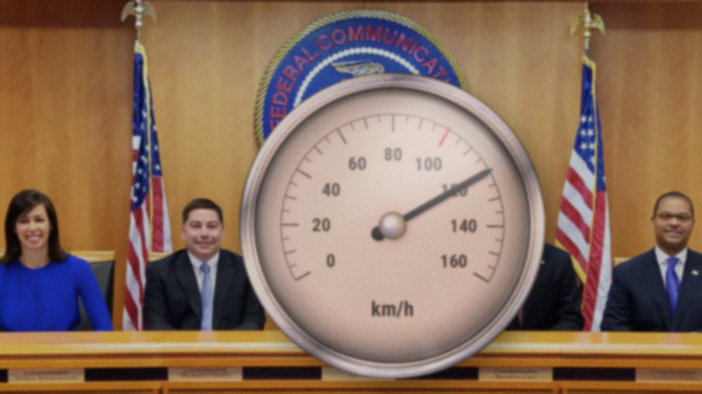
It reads 120; km/h
